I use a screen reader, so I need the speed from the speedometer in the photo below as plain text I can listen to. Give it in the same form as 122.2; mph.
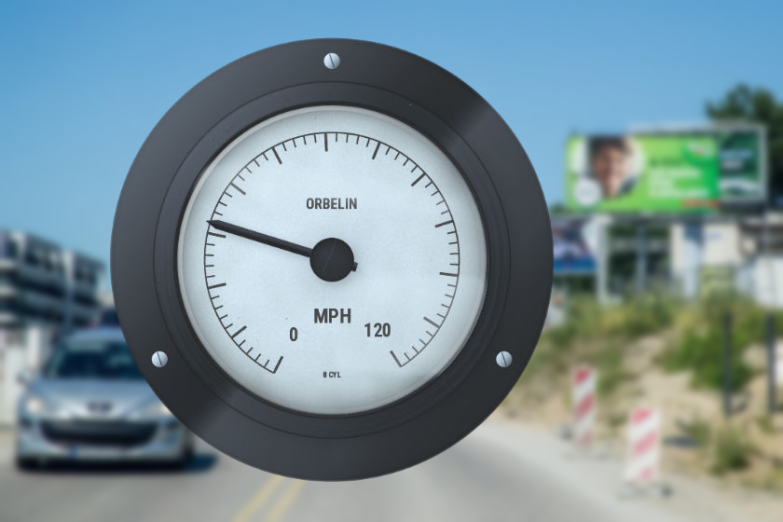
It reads 32; mph
